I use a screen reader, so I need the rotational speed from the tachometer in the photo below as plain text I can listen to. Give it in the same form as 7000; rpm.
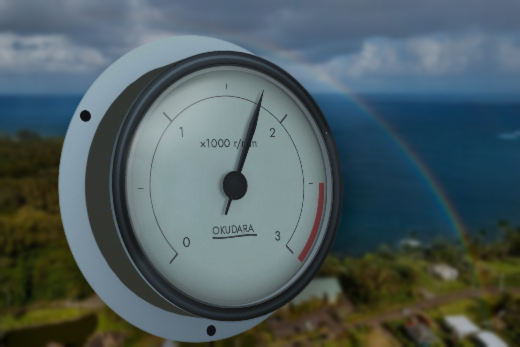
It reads 1750; rpm
